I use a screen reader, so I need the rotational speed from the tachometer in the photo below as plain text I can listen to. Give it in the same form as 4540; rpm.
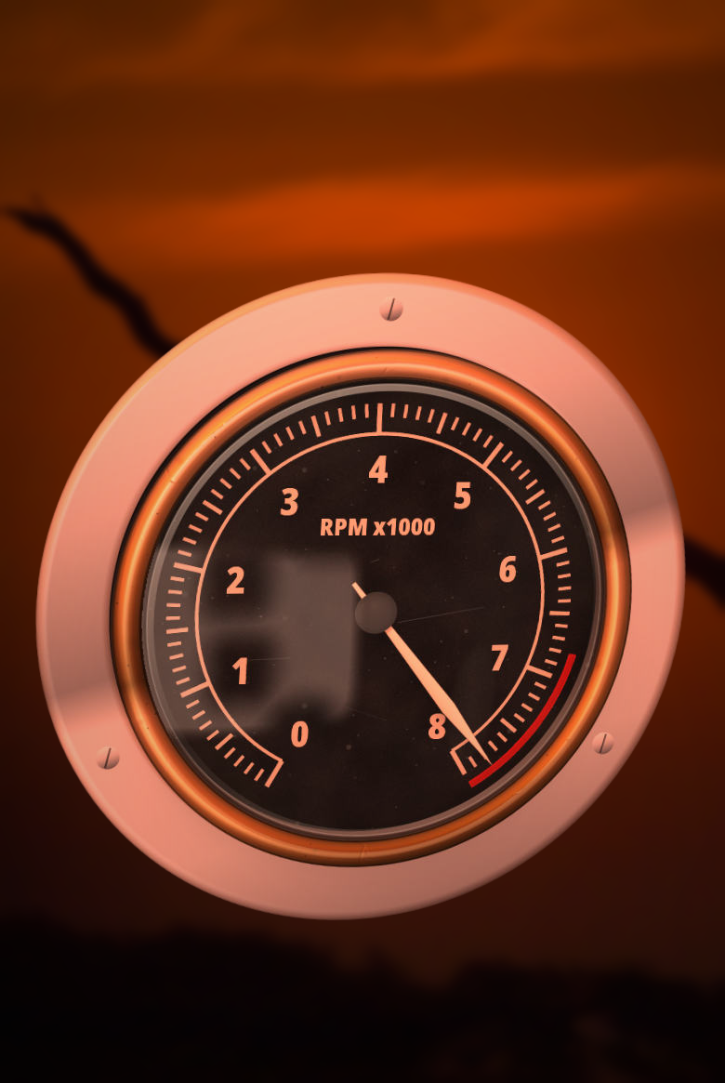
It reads 7800; rpm
